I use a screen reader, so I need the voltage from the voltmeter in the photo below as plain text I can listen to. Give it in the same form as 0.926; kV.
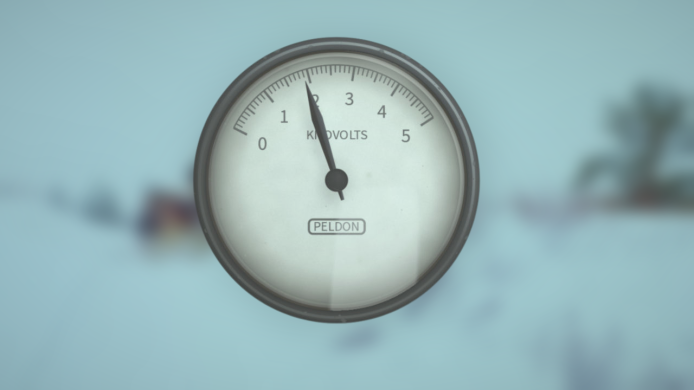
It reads 1.9; kV
